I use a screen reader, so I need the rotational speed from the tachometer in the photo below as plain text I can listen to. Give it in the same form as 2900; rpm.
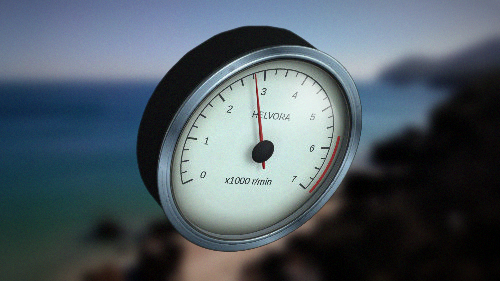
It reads 2750; rpm
